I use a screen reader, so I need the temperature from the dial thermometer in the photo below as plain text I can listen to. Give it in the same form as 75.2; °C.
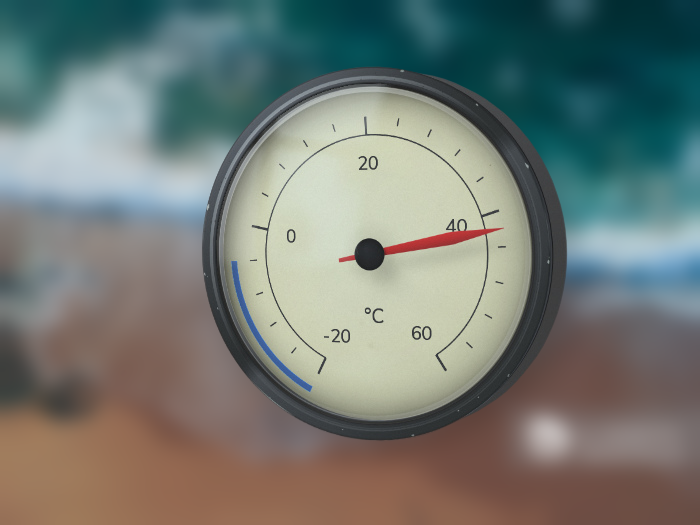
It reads 42; °C
